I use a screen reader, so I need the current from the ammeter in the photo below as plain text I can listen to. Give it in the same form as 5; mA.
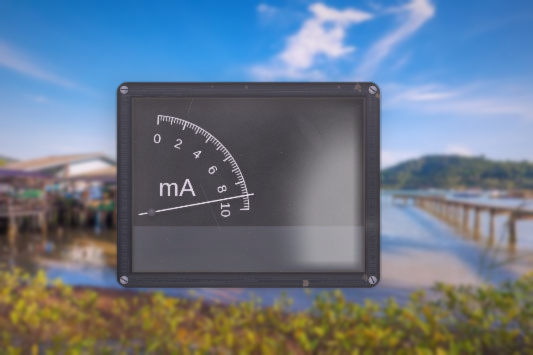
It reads 9; mA
